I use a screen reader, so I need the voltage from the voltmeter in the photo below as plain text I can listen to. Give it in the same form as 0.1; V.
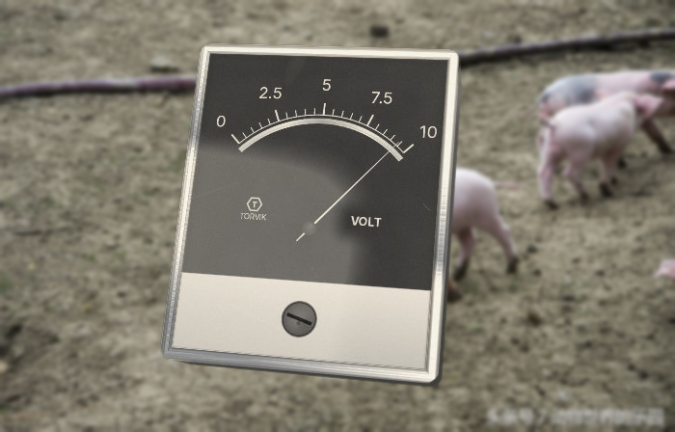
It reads 9.5; V
